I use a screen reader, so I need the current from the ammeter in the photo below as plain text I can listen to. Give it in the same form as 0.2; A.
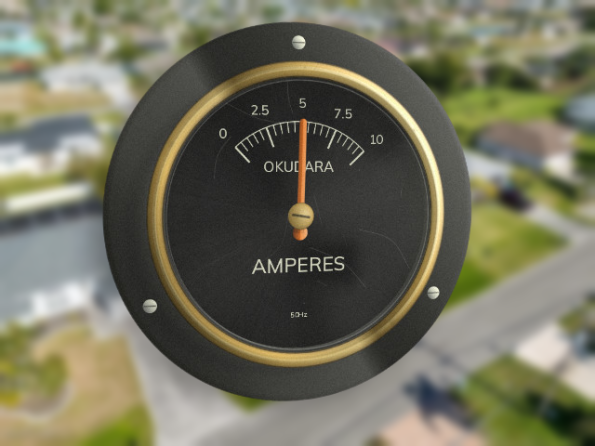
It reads 5; A
